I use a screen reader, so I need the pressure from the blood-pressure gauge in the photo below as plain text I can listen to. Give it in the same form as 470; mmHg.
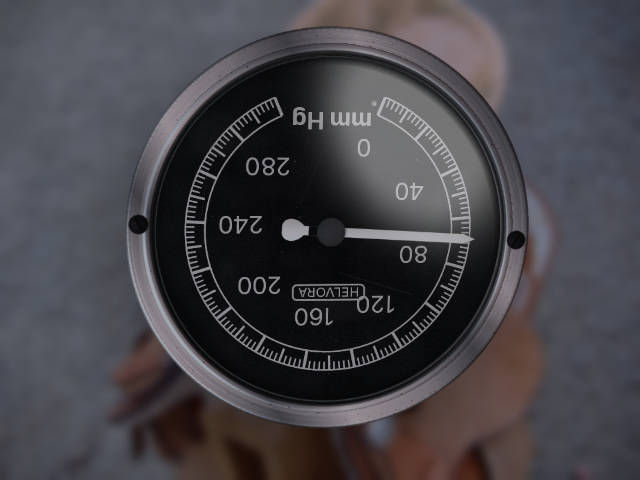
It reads 68; mmHg
